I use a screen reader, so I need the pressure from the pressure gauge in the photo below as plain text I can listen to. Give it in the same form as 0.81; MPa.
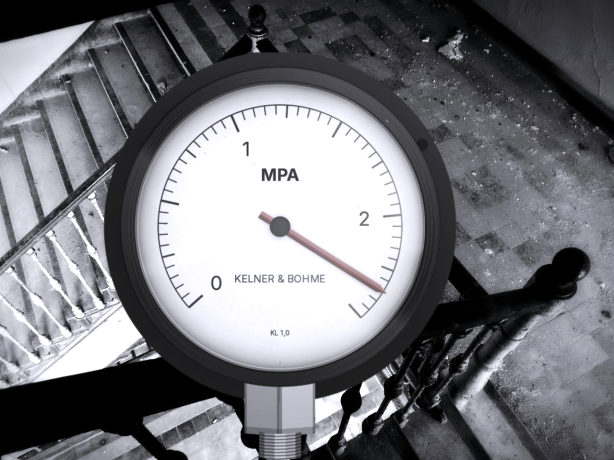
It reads 2.35; MPa
